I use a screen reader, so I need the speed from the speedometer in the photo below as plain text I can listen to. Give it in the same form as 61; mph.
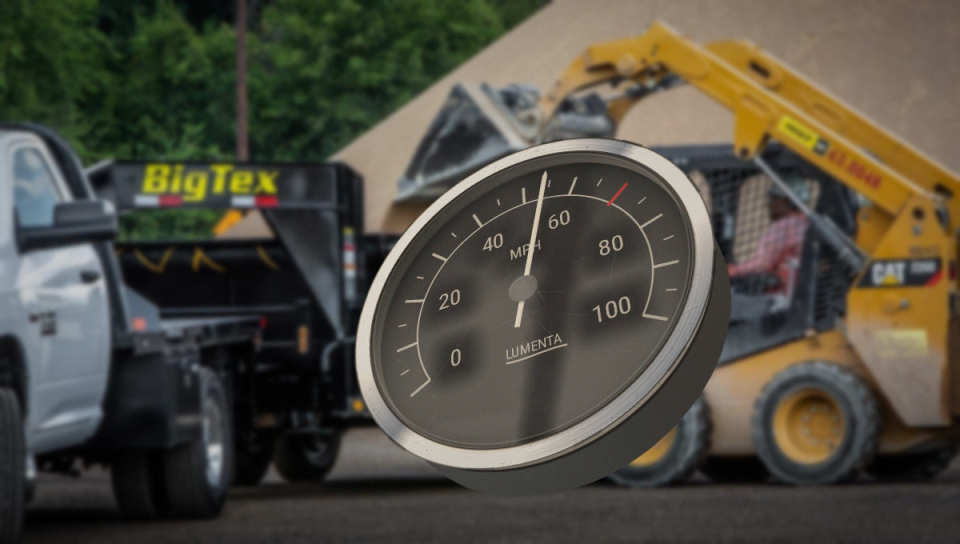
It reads 55; mph
